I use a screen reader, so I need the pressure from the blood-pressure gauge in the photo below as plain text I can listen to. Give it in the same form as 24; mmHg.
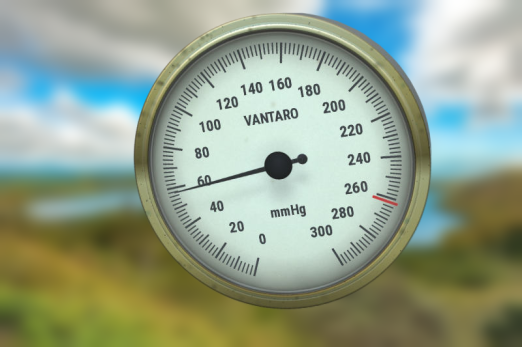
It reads 58; mmHg
